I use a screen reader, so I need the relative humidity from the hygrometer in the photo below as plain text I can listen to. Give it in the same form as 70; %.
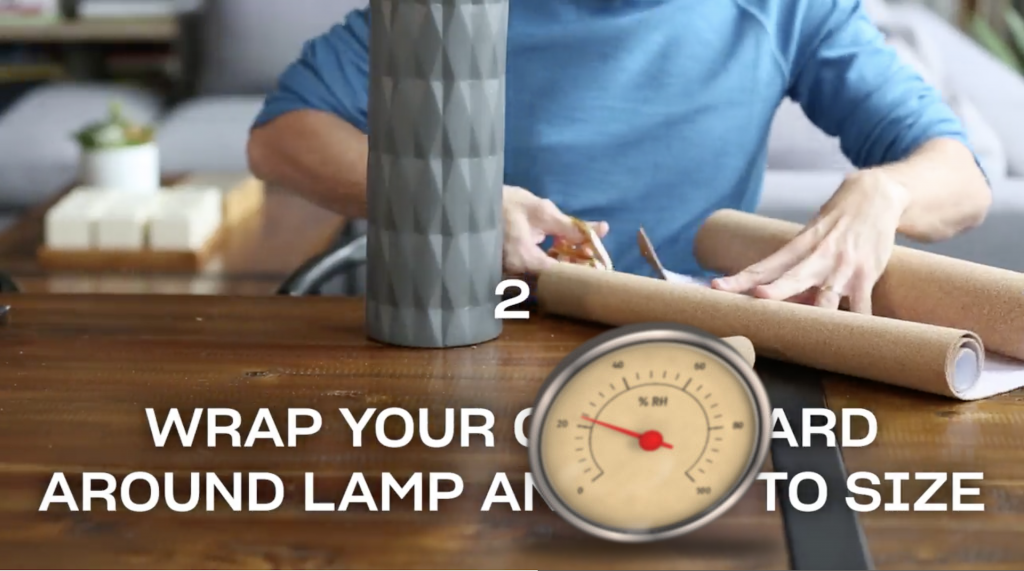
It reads 24; %
